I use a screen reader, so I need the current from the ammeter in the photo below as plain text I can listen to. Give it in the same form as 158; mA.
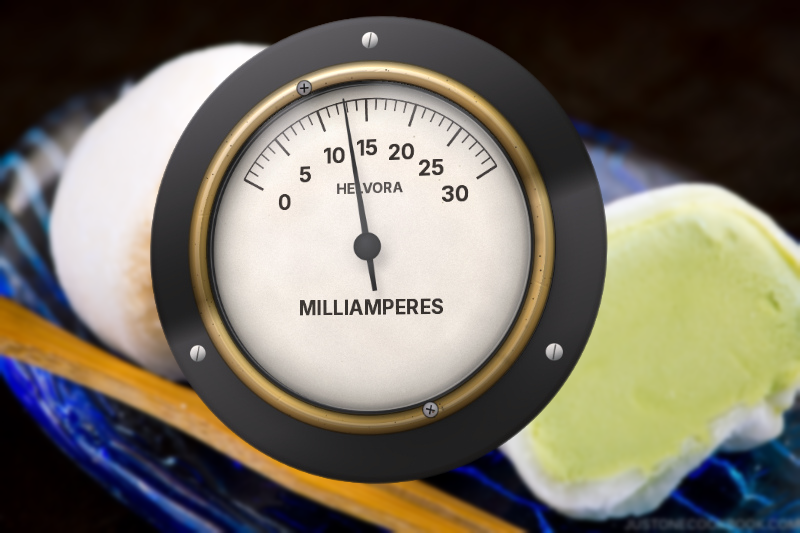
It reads 13; mA
